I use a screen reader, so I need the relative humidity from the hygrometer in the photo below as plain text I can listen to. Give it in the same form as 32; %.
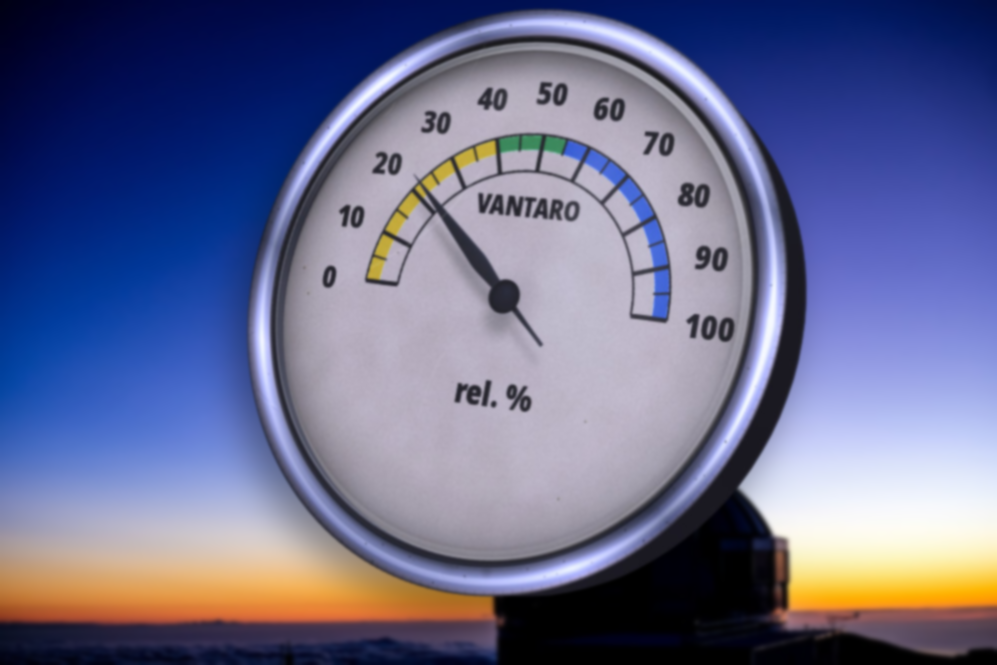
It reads 22.5; %
